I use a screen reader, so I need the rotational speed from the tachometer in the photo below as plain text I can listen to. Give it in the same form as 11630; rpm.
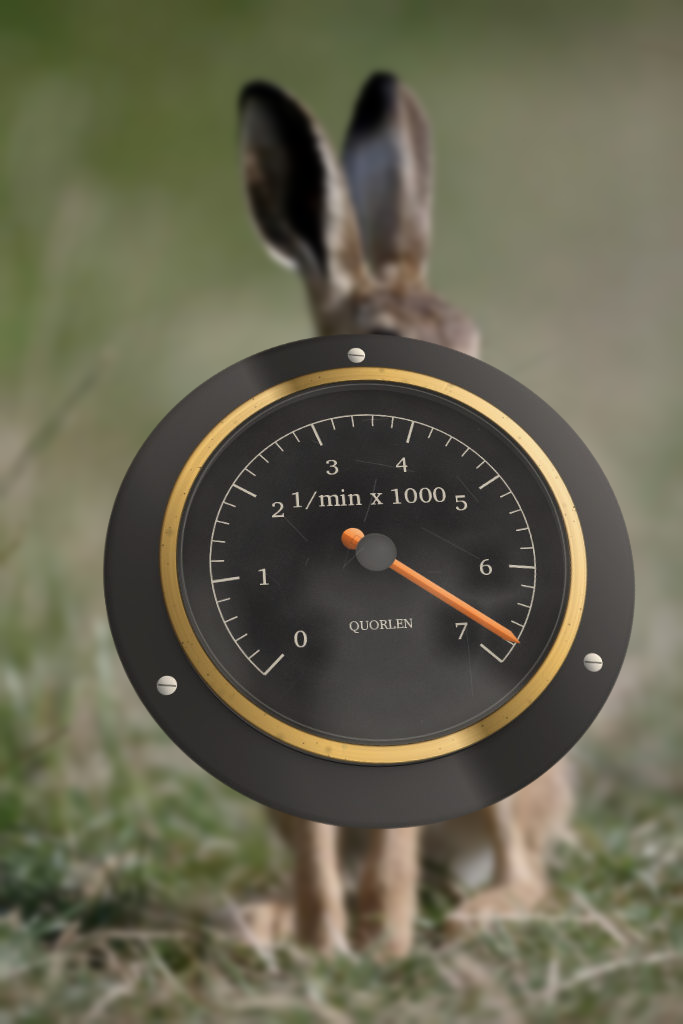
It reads 6800; rpm
